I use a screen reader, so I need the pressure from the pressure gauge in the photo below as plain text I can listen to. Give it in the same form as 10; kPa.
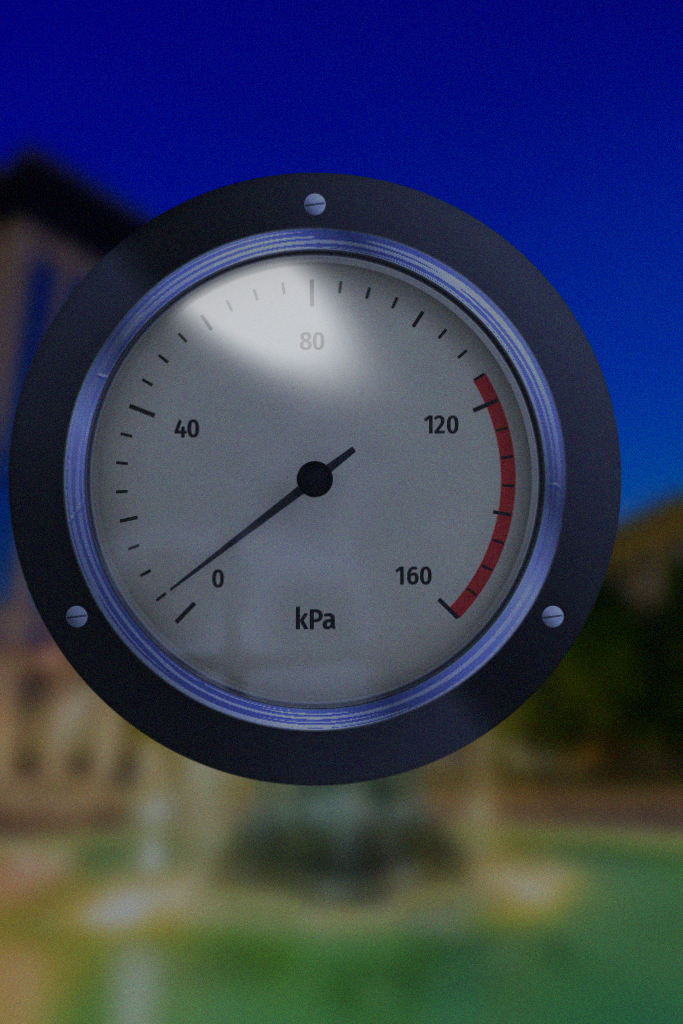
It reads 5; kPa
